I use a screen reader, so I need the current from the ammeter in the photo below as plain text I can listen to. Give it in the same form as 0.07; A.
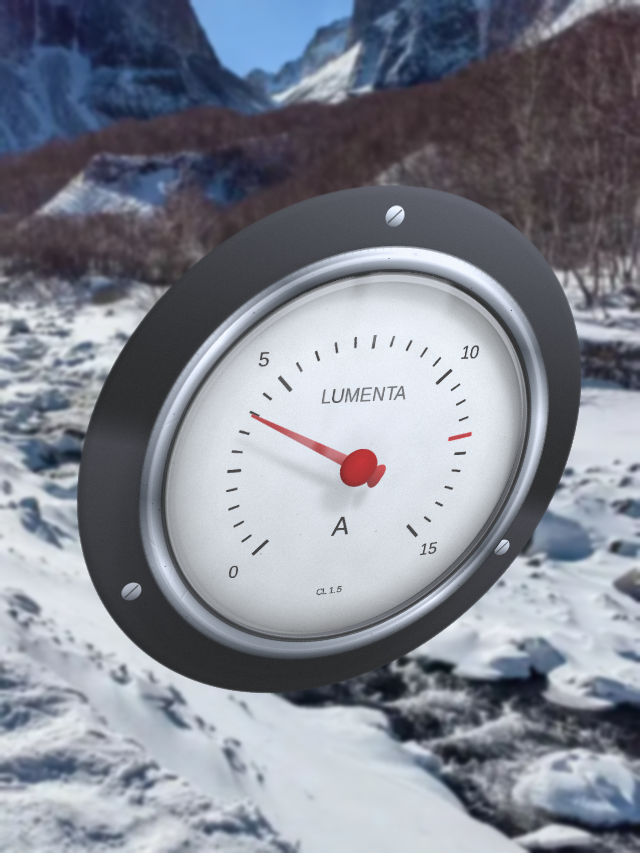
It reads 4; A
